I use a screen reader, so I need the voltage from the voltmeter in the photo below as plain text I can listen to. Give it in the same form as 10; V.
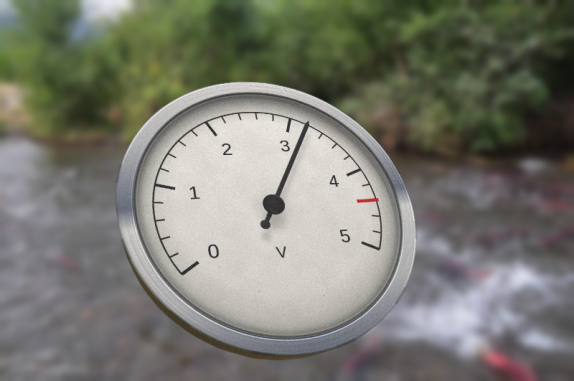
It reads 3.2; V
